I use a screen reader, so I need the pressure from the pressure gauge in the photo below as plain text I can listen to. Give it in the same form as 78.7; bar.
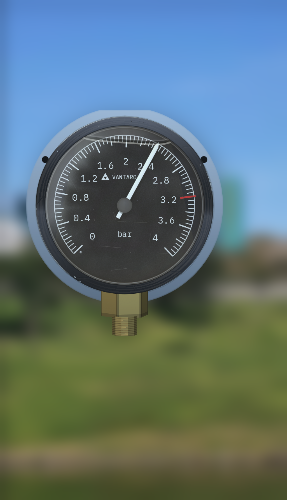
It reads 2.4; bar
